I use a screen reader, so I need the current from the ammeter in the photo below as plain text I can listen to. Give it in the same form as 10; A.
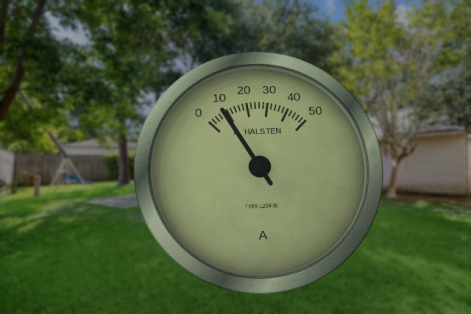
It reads 8; A
